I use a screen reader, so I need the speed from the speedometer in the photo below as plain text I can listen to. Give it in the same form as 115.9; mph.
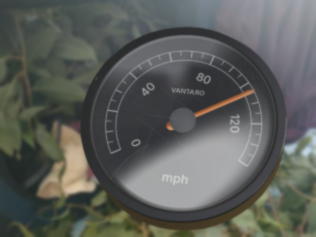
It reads 105; mph
